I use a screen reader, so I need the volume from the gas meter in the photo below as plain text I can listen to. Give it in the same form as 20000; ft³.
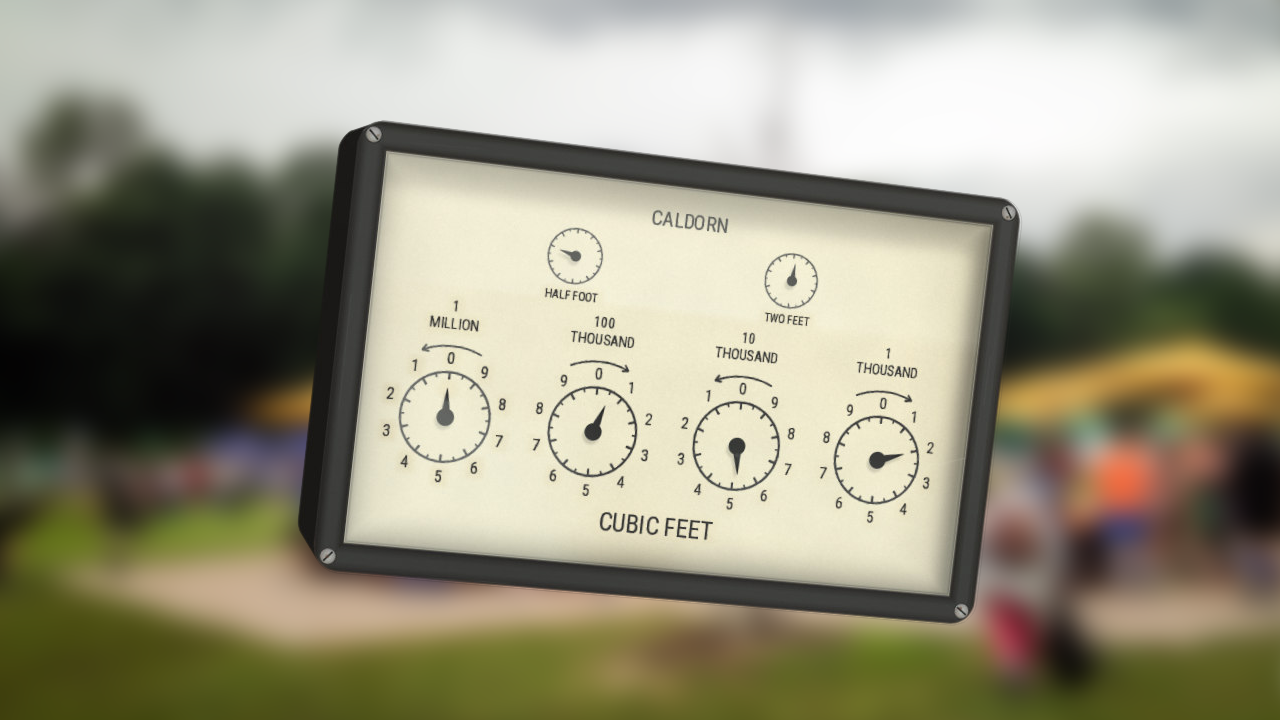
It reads 5200; ft³
